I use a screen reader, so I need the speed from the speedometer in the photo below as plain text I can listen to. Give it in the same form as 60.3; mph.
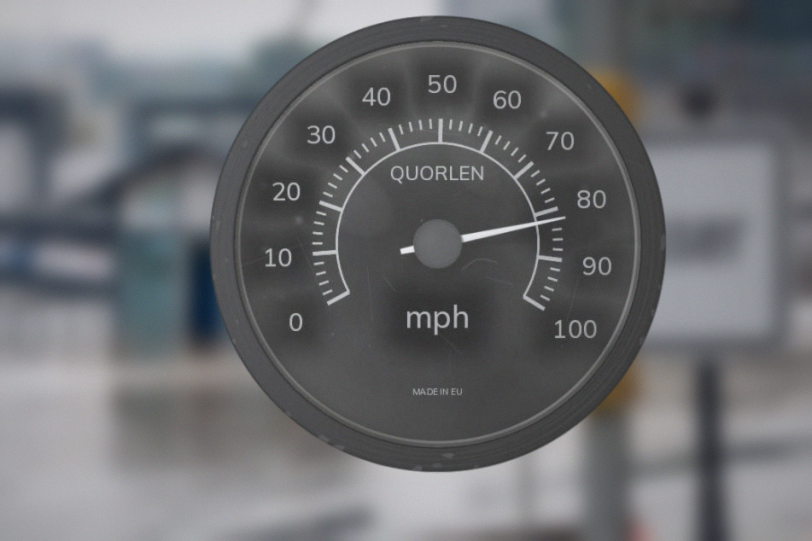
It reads 82; mph
